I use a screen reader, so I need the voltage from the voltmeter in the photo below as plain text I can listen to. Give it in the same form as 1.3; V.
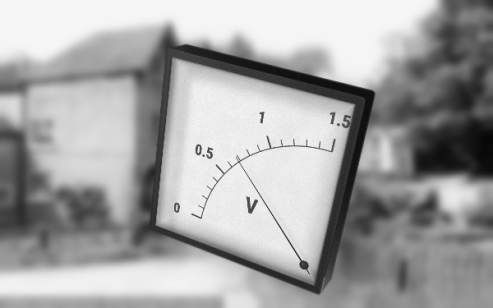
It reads 0.7; V
